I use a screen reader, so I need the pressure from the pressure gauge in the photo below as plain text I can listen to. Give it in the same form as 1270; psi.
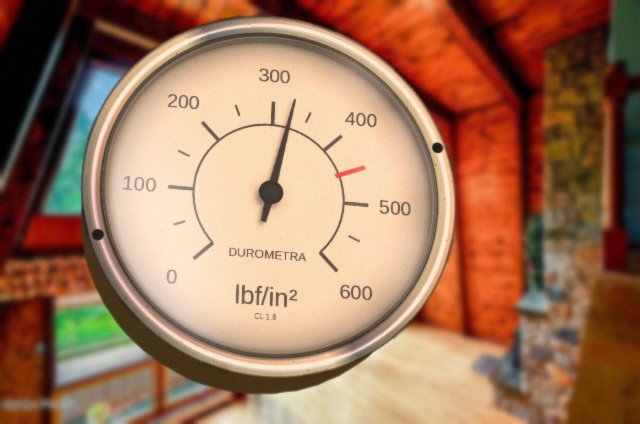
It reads 325; psi
